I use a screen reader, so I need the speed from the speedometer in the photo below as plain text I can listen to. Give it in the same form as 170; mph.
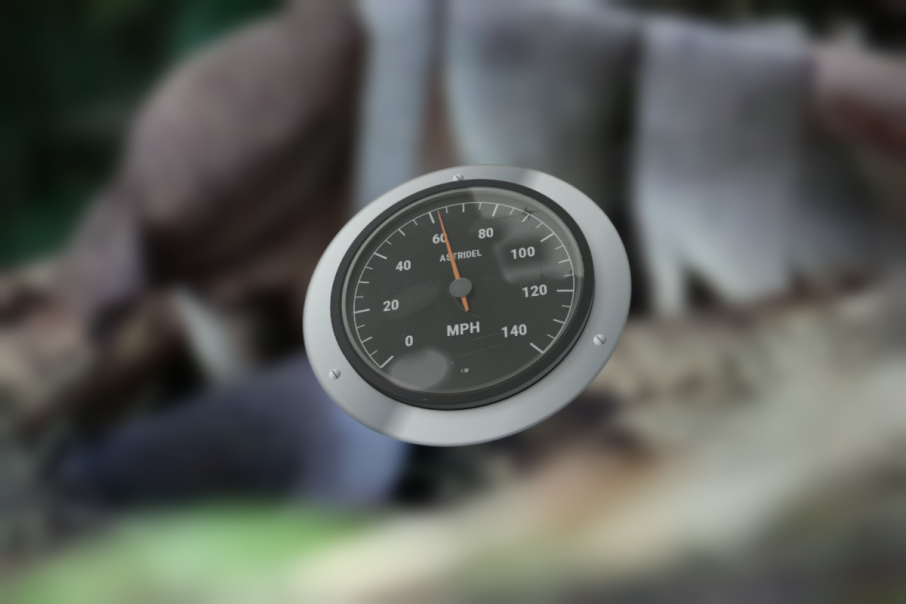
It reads 62.5; mph
